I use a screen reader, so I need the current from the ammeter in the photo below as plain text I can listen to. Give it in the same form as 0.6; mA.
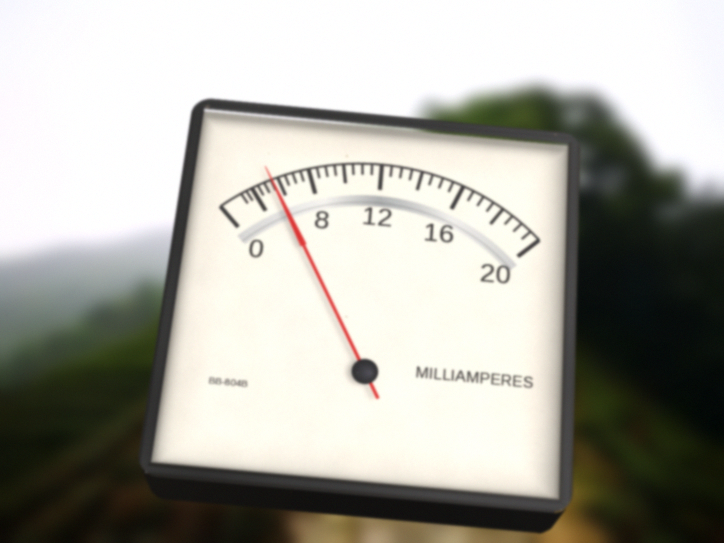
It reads 5.5; mA
